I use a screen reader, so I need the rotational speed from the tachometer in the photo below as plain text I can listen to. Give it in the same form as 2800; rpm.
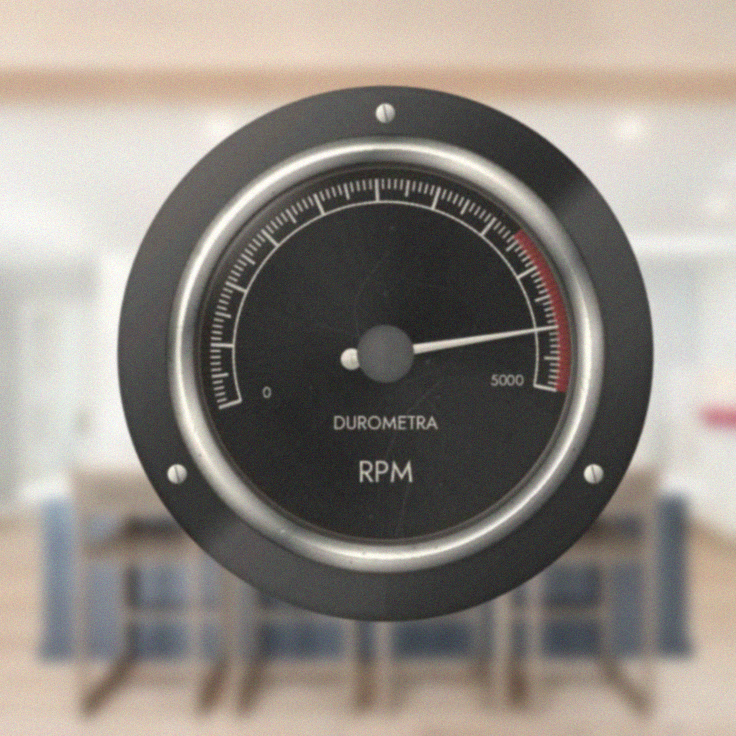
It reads 4500; rpm
